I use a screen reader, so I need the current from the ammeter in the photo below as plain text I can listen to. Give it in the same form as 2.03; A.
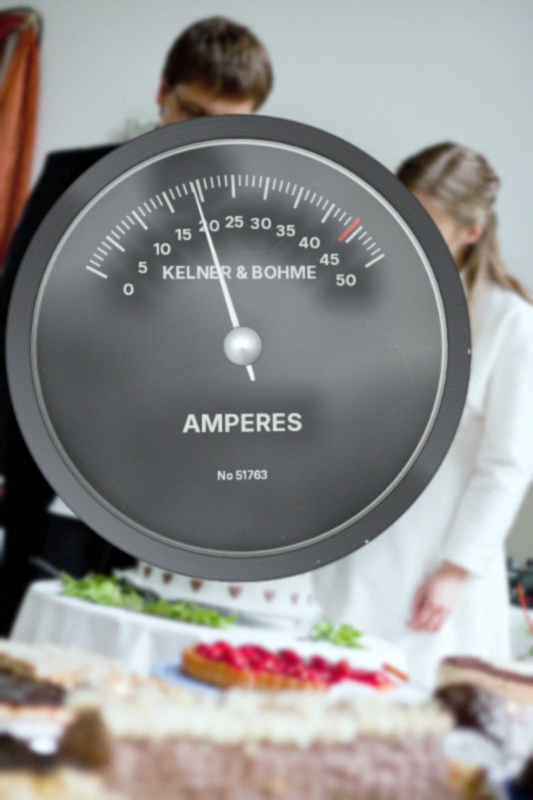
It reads 19; A
